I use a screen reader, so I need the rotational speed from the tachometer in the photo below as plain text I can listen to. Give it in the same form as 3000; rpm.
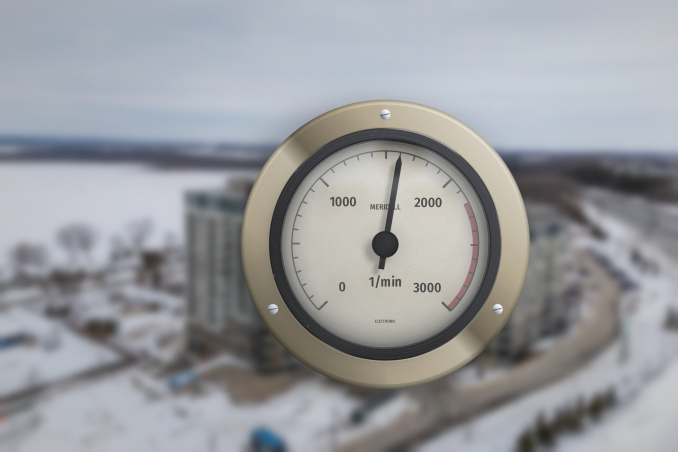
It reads 1600; rpm
